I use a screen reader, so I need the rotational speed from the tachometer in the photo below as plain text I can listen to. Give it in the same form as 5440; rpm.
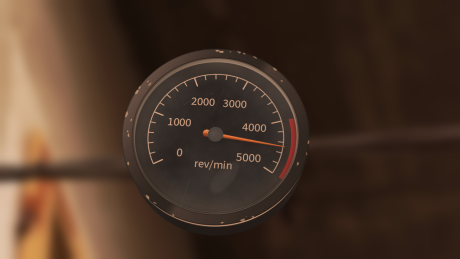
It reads 4500; rpm
